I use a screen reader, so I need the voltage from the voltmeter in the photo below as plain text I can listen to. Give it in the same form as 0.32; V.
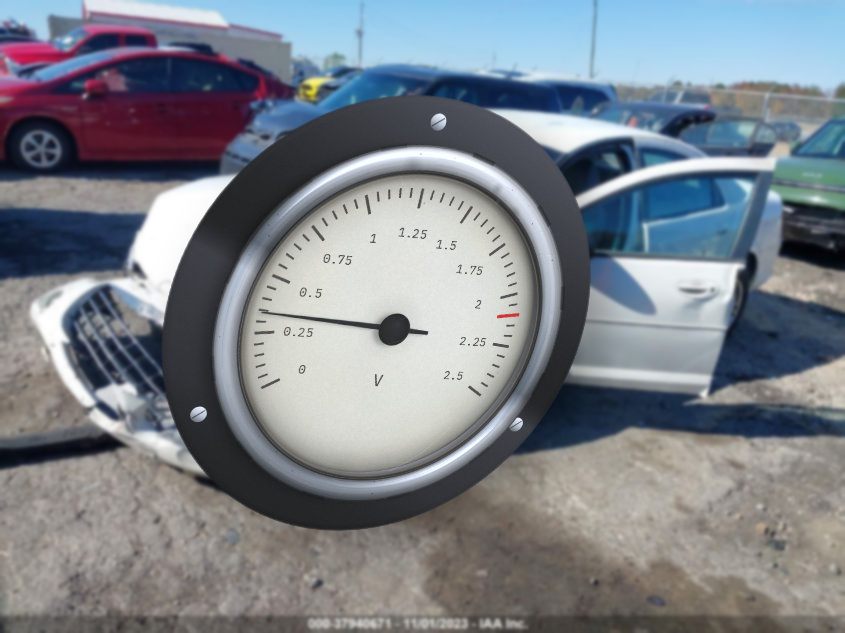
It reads 0.35; V
